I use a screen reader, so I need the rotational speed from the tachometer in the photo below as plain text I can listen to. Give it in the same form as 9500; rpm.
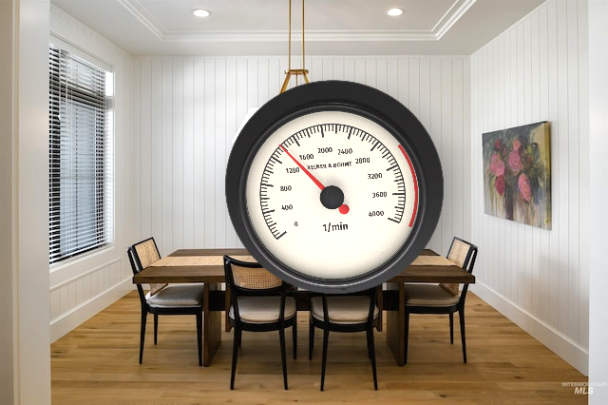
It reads 1400; rpm
